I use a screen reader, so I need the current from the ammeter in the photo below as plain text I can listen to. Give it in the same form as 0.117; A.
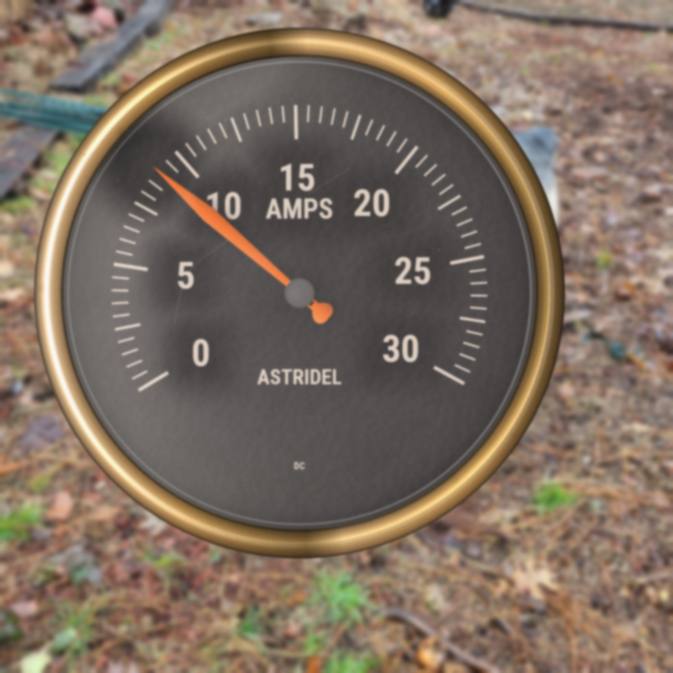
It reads 9; A
